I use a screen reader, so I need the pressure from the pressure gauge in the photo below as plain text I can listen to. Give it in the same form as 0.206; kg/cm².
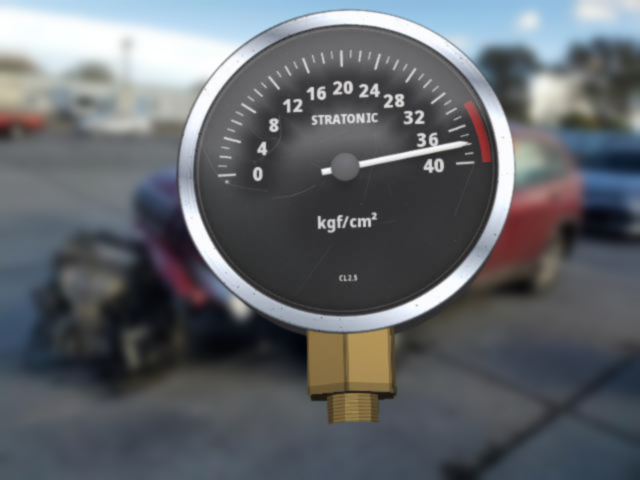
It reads 38; kg/cm²
